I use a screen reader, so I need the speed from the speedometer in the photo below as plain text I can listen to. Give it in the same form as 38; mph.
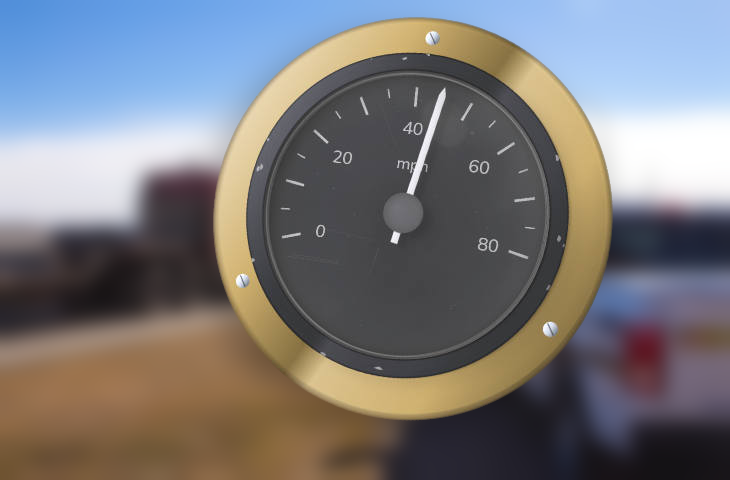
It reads 45; mph
